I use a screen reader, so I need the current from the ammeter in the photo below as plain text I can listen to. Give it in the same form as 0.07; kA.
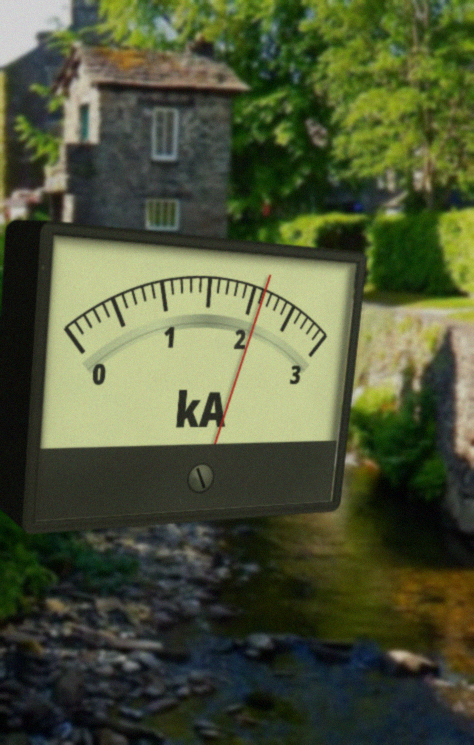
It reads 2.1; kA
